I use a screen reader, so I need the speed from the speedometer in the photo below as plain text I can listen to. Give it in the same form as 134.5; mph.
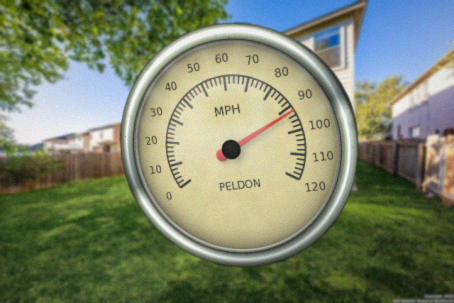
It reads 92; mph
